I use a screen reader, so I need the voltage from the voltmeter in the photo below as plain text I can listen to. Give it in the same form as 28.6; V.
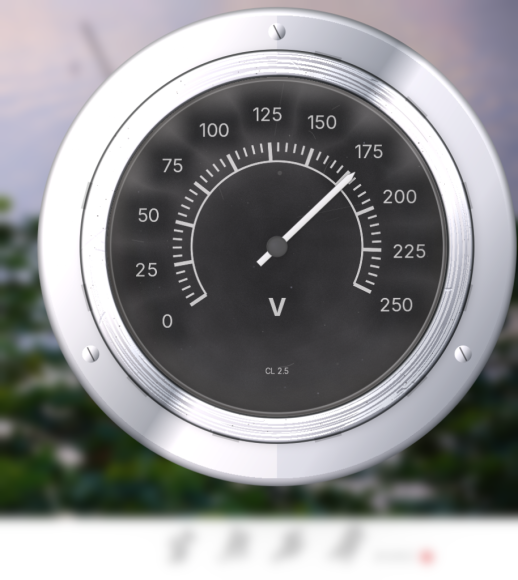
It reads 177.5; V
